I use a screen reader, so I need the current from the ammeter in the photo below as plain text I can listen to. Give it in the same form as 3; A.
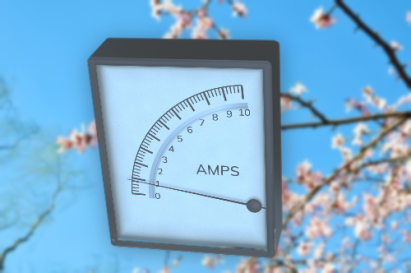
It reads 1; A
